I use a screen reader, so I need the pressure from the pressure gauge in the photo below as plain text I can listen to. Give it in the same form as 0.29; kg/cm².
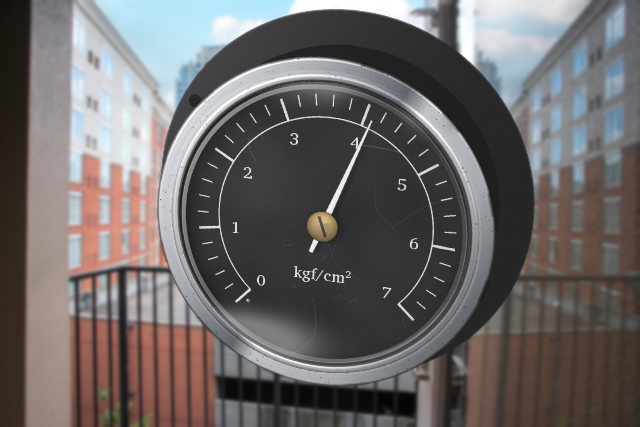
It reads 4.1; kg/cm²
